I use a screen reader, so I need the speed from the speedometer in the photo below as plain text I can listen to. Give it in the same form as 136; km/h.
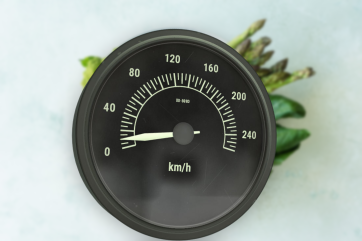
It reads 10; km/h
